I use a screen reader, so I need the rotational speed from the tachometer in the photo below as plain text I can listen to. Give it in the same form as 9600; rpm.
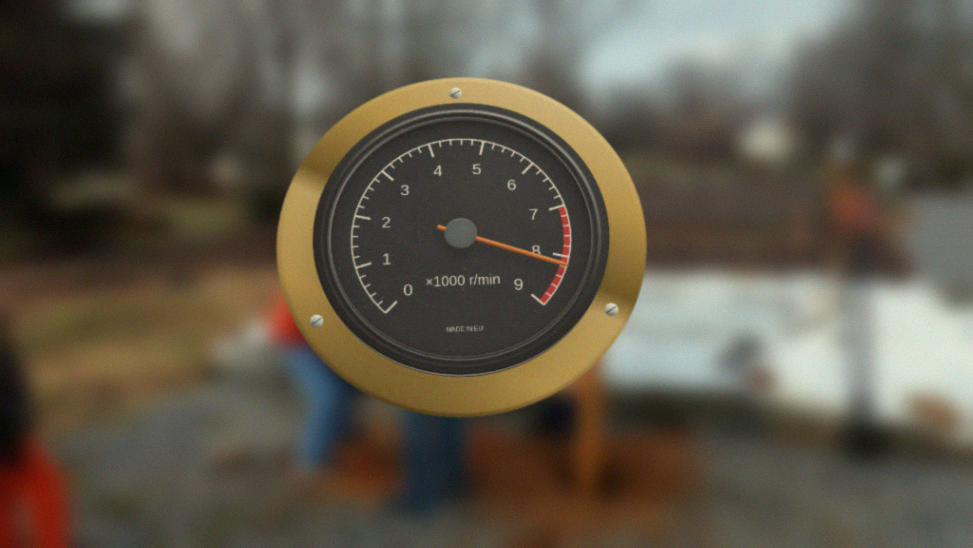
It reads 8200; rpm
